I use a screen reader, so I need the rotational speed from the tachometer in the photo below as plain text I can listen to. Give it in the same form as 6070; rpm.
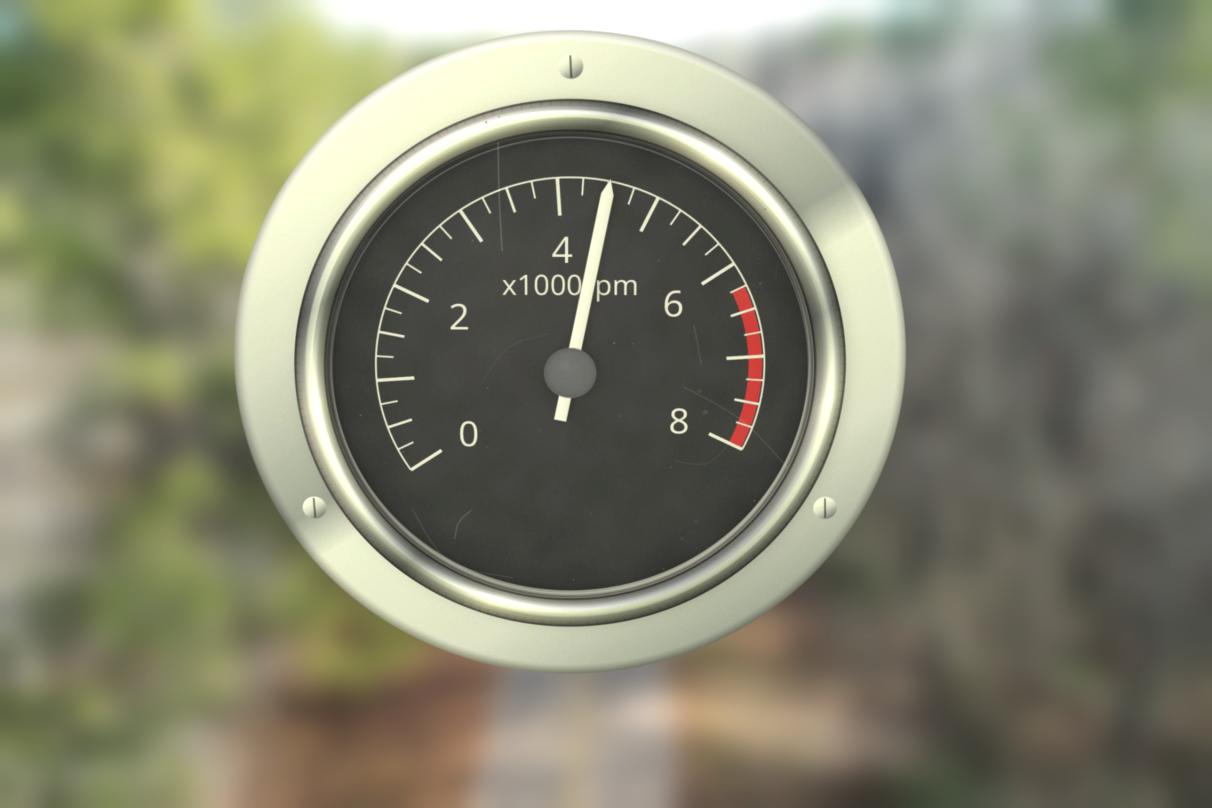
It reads 4500; rpm
